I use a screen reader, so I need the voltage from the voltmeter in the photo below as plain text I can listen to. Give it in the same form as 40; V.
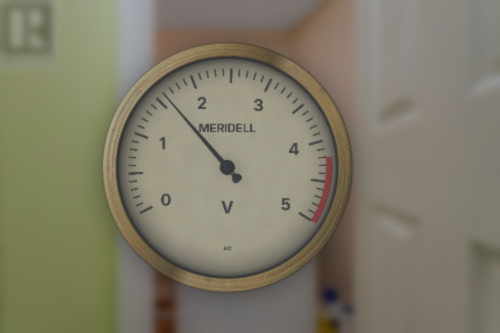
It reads 1.6; V
